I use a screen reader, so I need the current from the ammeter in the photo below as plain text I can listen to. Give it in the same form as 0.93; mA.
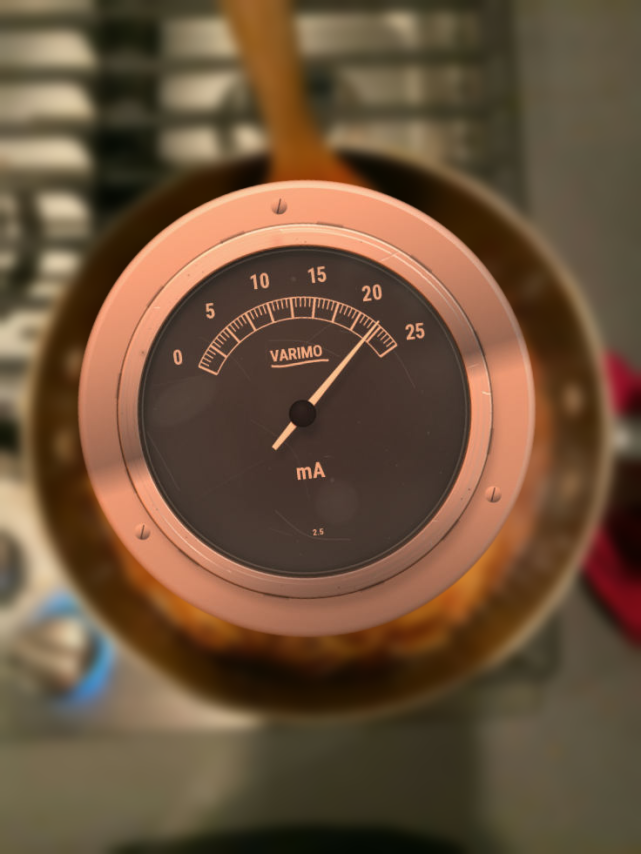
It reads 22; mA
